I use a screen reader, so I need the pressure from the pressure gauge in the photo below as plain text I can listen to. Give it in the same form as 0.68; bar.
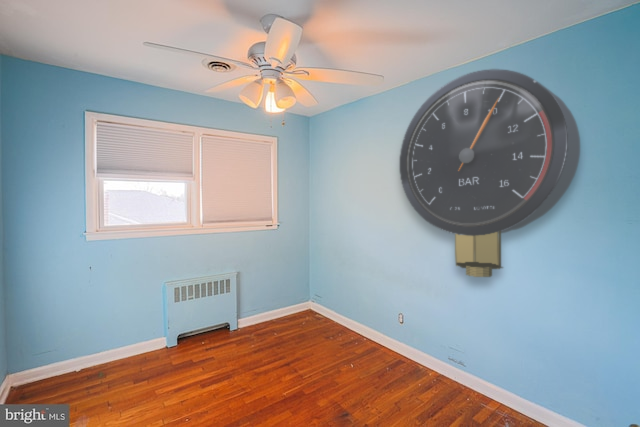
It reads 10; bar
